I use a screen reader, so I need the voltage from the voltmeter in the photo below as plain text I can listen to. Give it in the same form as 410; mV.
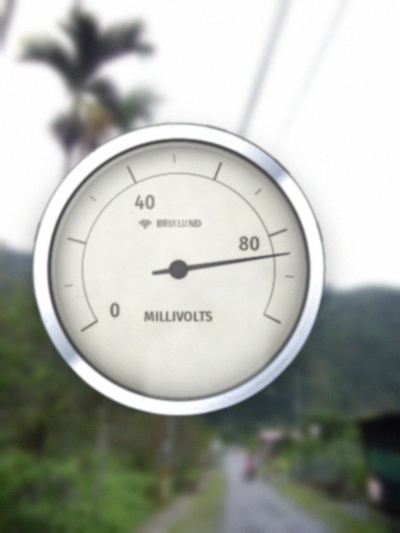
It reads 85; mV
